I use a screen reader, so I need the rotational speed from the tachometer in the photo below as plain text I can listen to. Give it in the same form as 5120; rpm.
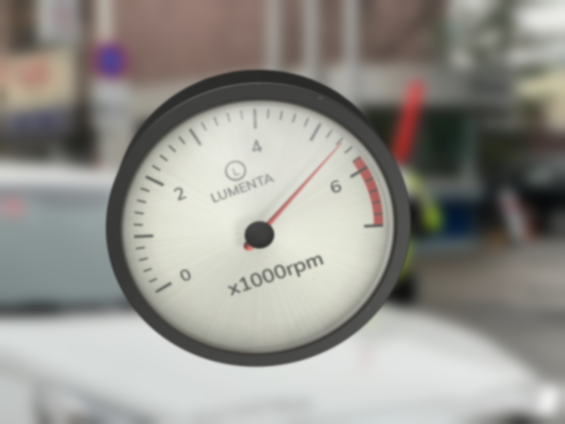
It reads 5400; rpm
